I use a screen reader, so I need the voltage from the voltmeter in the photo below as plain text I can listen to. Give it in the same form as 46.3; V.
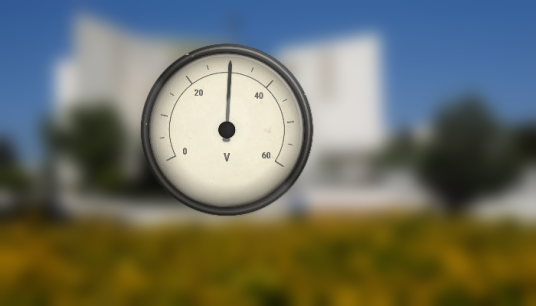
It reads 30; V
